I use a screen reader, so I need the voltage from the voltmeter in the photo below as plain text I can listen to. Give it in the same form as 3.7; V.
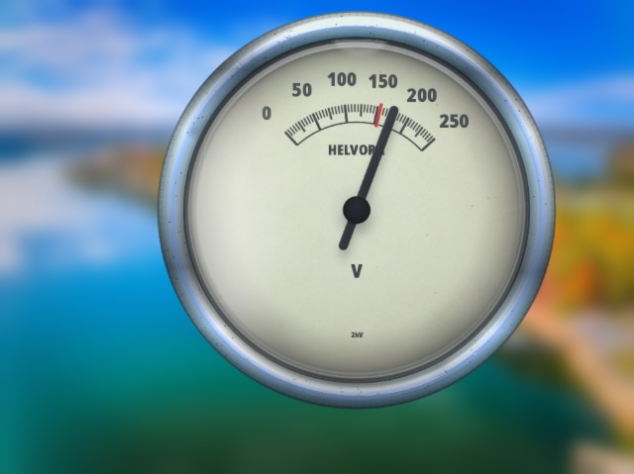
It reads 175; V
